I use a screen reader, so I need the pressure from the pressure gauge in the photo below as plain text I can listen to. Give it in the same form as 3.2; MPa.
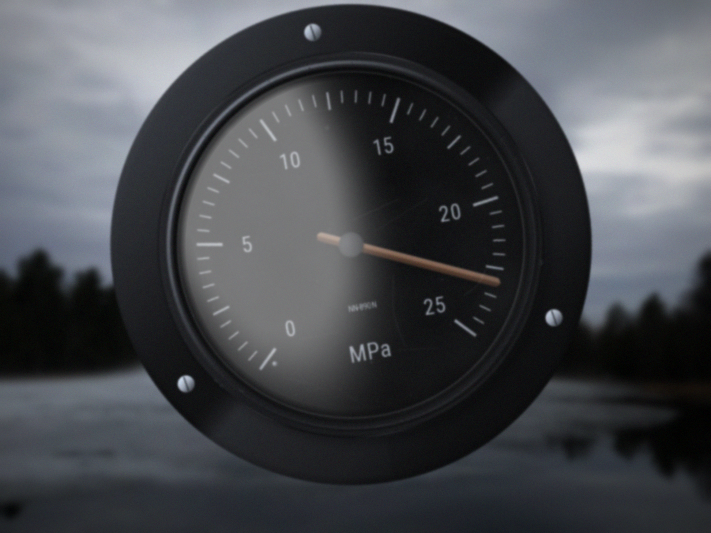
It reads 23; MPa
